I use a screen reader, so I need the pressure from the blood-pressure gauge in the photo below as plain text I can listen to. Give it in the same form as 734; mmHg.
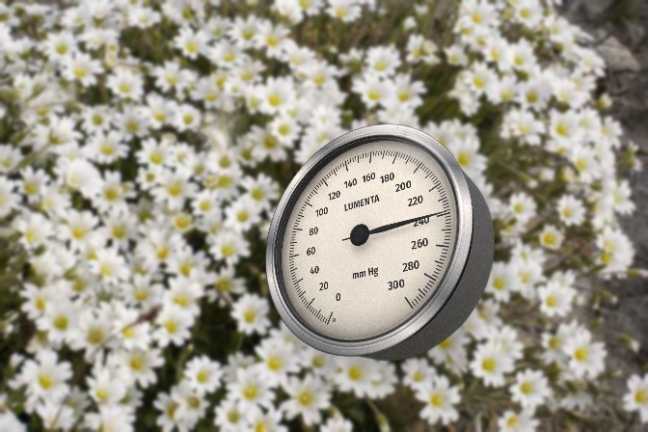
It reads 240; mmHg
